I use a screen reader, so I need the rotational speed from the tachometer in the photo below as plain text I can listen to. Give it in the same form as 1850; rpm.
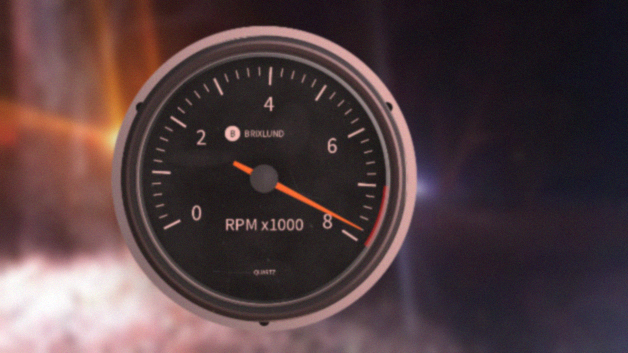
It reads 7800; rpm
